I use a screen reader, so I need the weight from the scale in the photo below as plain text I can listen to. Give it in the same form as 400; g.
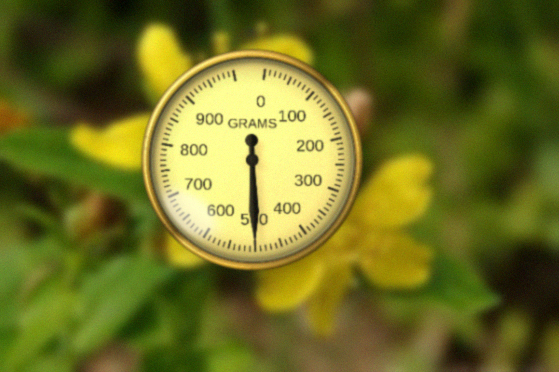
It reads 500; g
